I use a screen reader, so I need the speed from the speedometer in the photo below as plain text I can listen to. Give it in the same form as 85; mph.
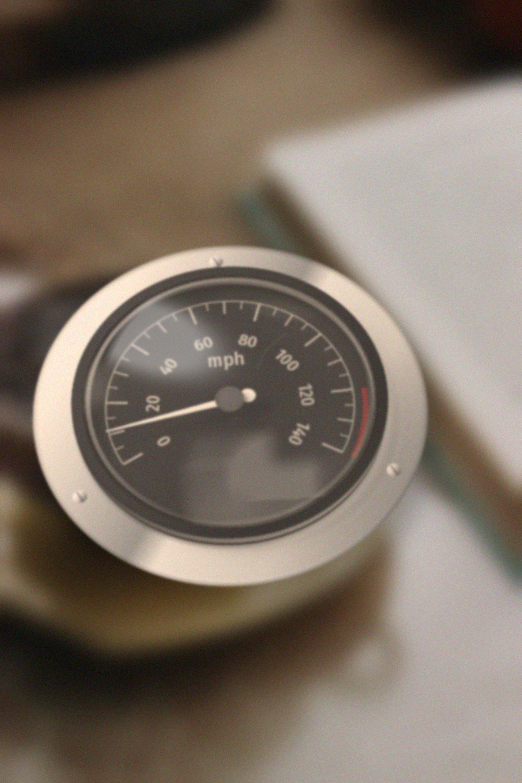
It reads 10; mph
